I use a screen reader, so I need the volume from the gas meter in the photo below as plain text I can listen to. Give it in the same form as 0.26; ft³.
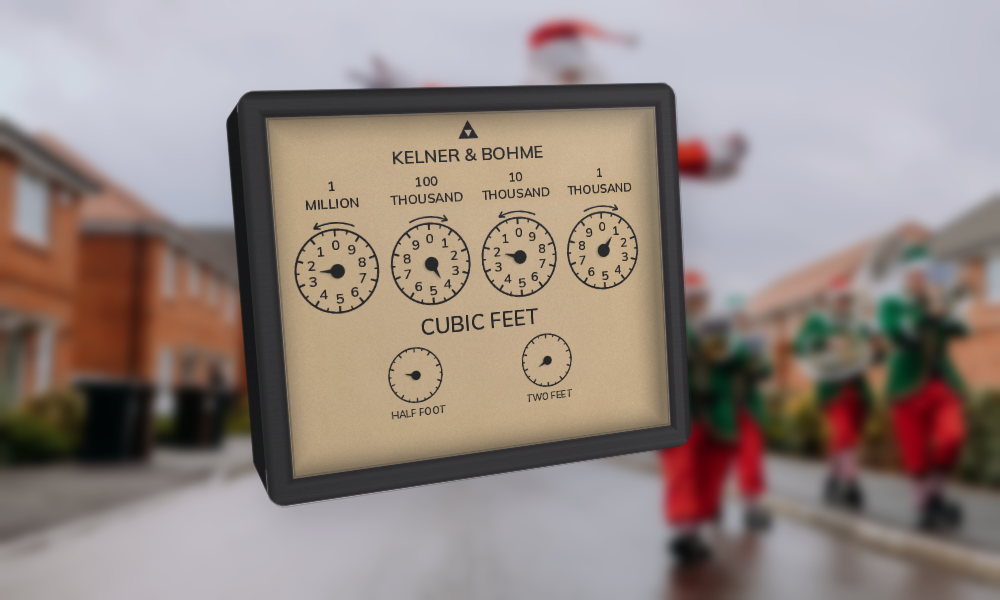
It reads 242100; ft³
